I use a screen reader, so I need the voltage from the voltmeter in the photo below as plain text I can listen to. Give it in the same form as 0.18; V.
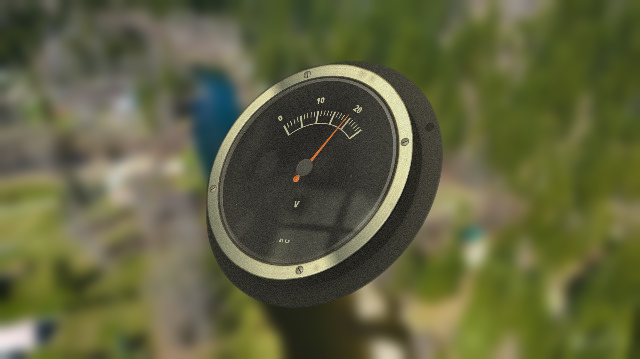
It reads 20; V
